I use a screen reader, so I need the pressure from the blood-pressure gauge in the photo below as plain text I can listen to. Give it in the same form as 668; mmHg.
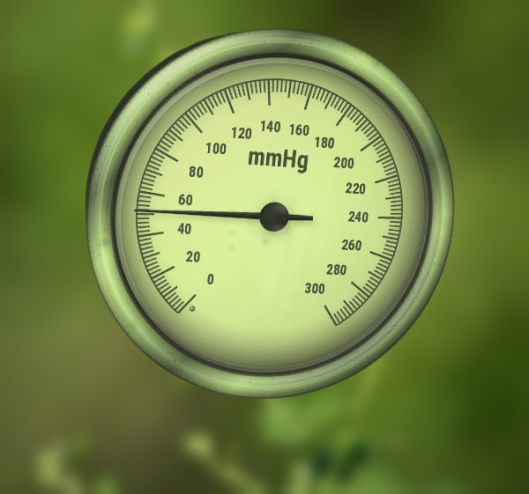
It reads 52; mmHg
